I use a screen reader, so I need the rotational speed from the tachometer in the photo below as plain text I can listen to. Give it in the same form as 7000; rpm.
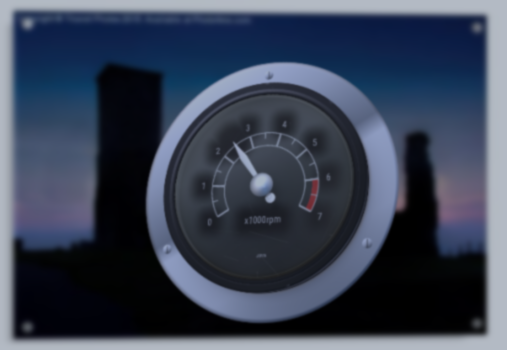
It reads 2500; rpm
